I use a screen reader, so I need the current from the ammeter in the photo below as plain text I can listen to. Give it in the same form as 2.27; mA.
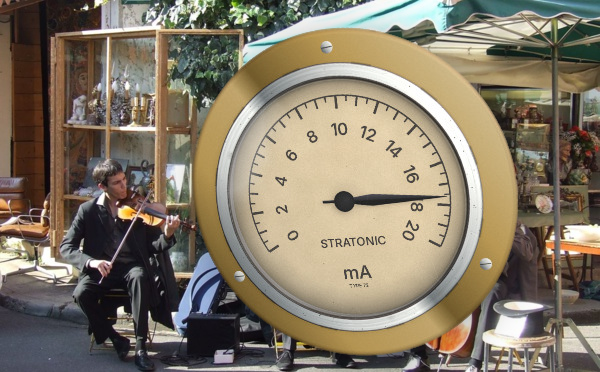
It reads 17.5; mA
